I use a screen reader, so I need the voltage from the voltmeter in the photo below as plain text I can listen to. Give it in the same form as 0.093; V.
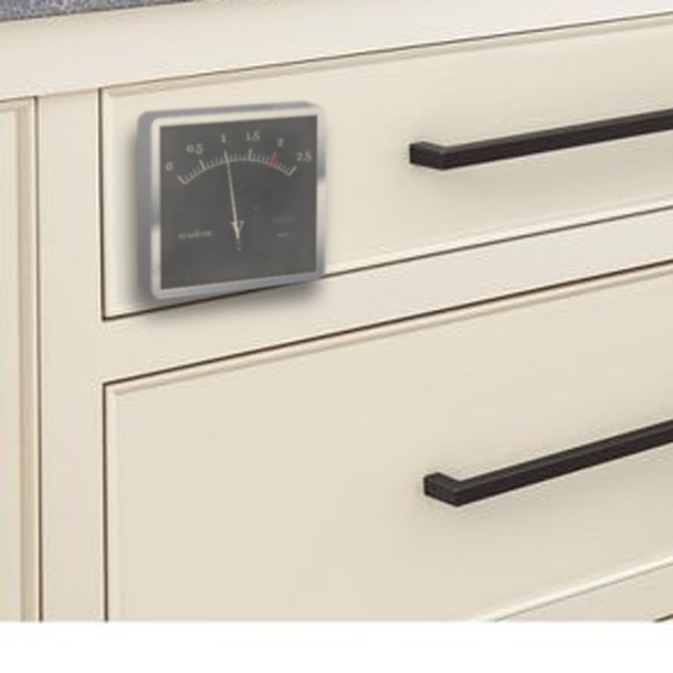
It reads 1; V
